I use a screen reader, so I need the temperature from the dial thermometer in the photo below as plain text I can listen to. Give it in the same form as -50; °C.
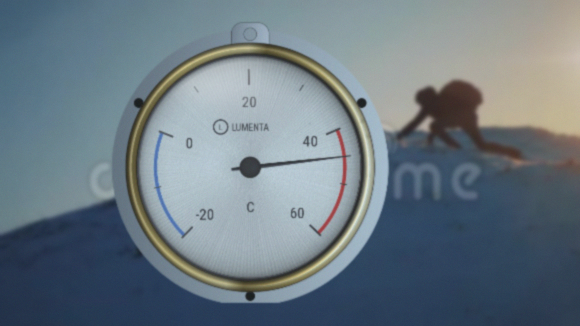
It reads 45; °C
